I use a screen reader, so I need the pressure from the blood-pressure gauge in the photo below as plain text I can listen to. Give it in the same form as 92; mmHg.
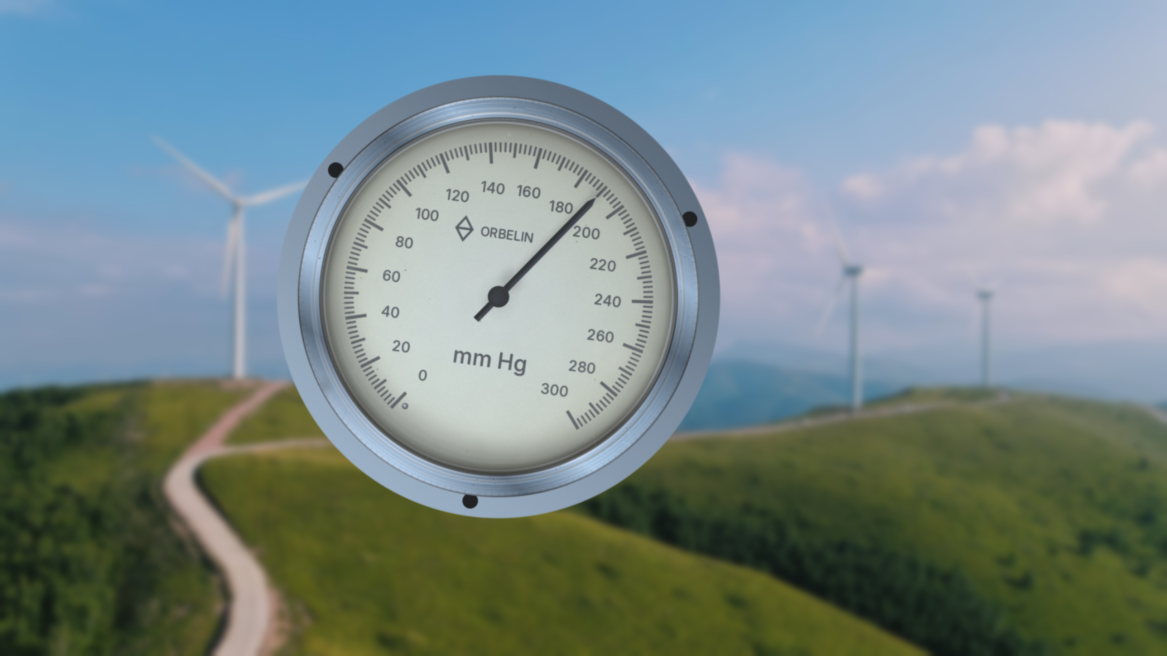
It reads 190; mmHg
